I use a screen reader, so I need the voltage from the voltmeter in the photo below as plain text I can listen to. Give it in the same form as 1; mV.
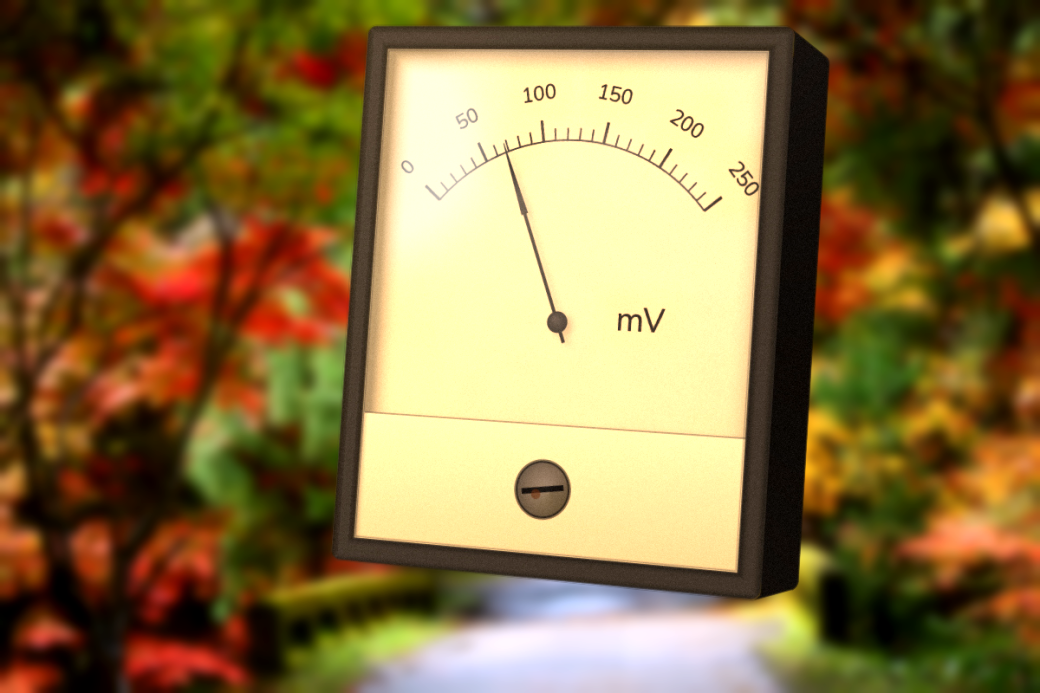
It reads 70; mV
